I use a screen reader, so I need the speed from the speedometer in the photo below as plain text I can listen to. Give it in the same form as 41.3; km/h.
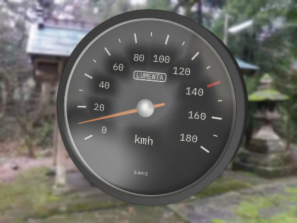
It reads 10; km/h
